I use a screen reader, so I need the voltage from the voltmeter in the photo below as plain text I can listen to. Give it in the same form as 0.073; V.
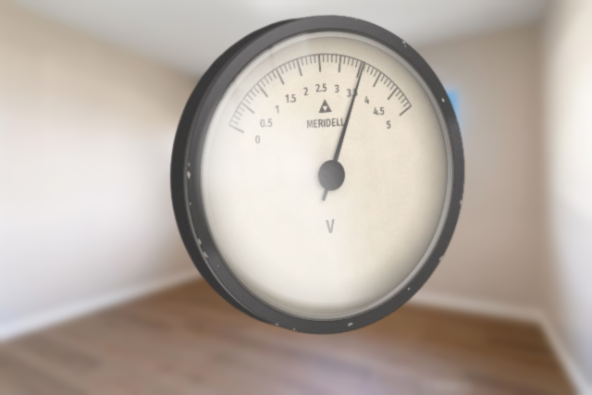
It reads 3.5; V
